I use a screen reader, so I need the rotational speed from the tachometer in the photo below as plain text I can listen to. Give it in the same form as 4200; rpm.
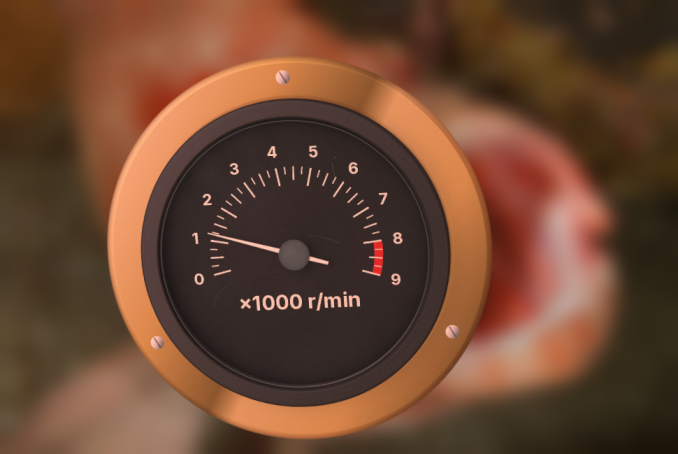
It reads 1250; rpm
